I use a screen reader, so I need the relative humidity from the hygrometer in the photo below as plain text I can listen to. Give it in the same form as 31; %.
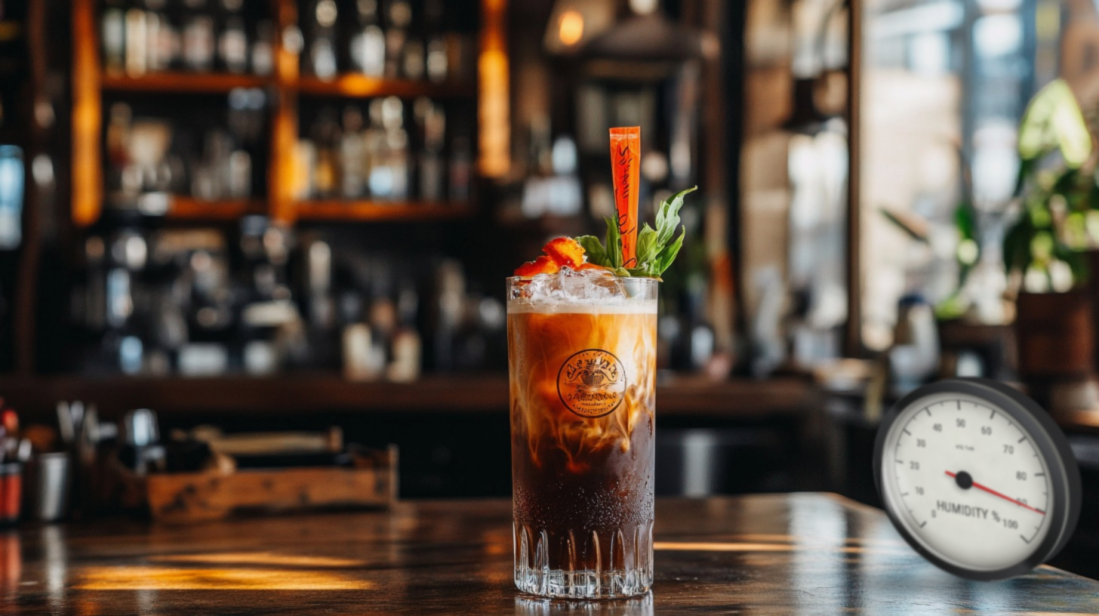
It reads 90; %
